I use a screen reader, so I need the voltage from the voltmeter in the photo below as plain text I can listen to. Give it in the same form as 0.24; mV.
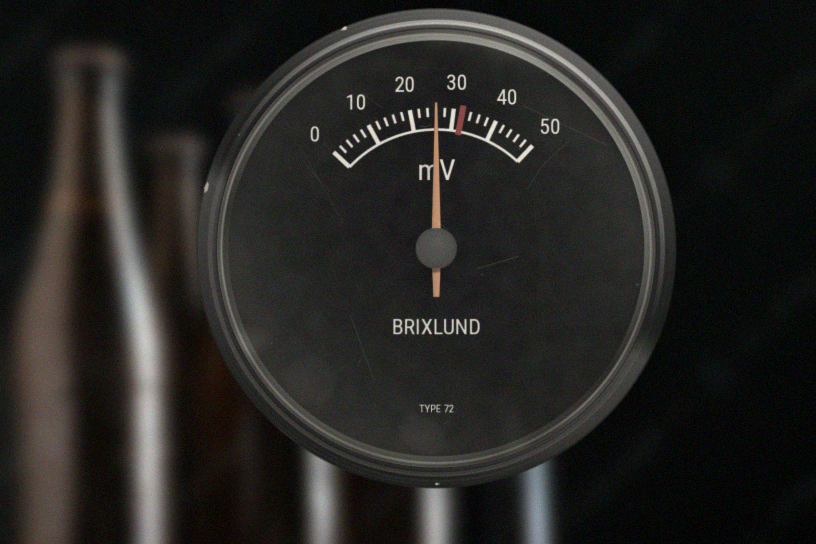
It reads 26; mV
